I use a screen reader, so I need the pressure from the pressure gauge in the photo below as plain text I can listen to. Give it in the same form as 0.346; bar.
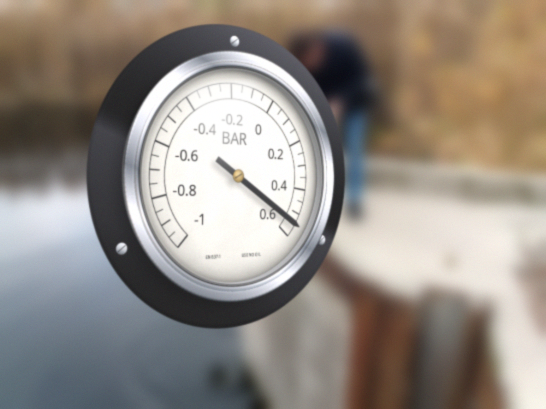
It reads 0.55; bar
